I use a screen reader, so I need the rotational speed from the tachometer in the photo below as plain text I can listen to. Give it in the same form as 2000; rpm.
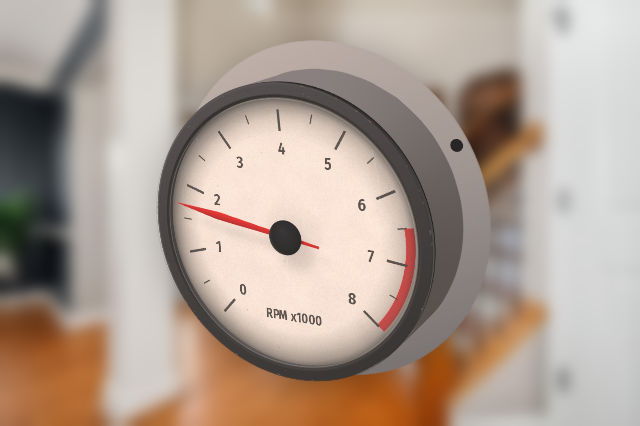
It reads 1750; rpm
